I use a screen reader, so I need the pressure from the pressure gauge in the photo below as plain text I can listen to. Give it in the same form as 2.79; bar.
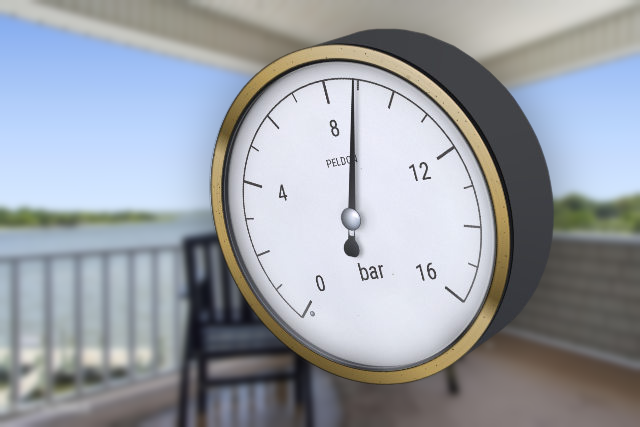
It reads 9; bar
